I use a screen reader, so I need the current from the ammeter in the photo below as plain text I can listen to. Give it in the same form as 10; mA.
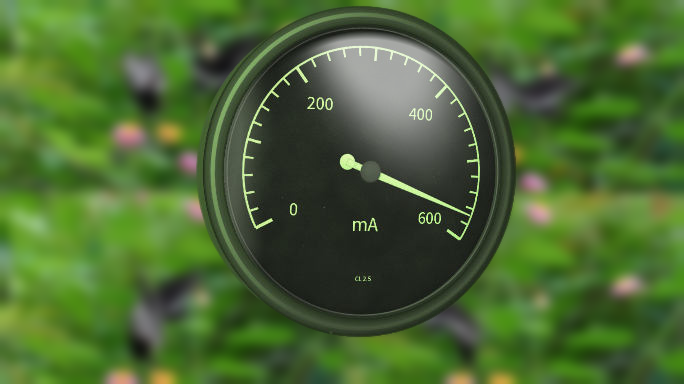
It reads 570; mA
